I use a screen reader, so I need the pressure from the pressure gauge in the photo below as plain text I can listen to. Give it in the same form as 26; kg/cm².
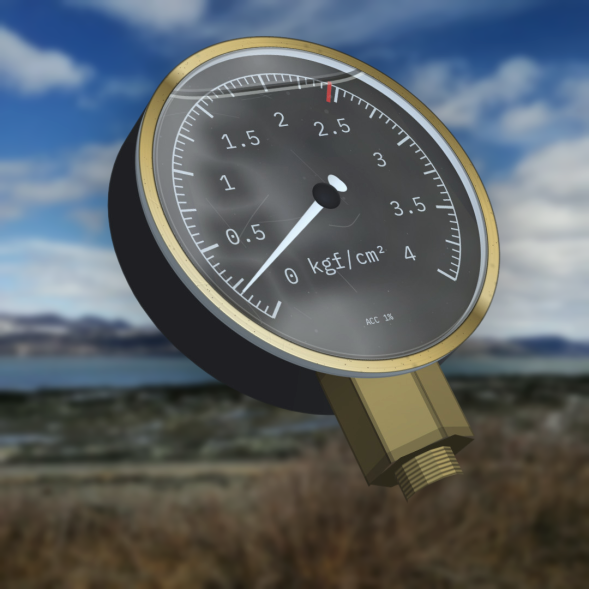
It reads 0.2; kg/cm²
